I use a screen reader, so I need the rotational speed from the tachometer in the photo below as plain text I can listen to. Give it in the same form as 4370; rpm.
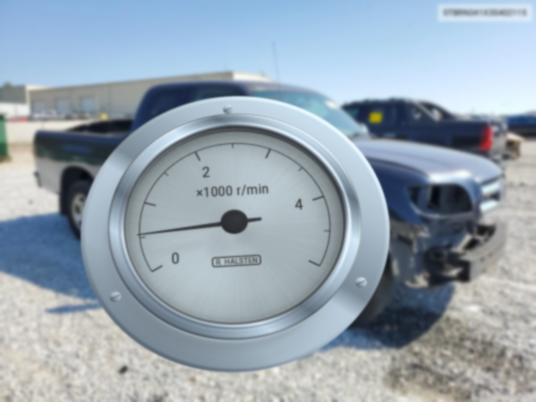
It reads 500; rpm
